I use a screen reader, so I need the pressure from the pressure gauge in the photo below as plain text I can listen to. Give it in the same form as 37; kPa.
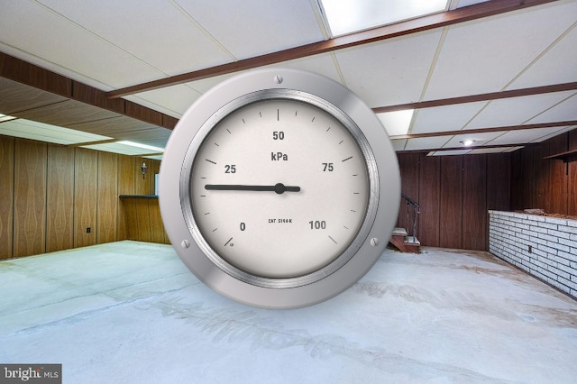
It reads 17.5; kPa
